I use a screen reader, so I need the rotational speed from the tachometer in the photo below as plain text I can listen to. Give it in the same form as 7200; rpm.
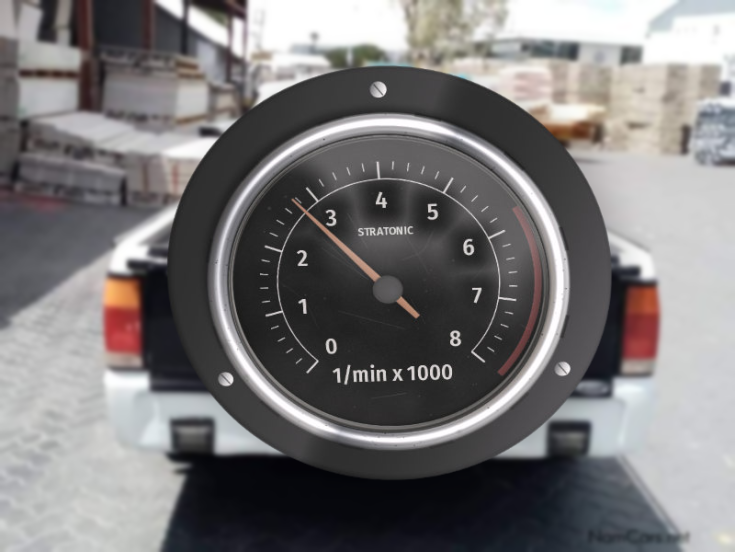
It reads 2800; rpm
